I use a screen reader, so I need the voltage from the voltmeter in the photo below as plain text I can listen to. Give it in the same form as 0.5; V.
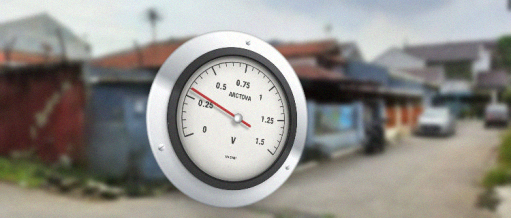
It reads 0.3; V
